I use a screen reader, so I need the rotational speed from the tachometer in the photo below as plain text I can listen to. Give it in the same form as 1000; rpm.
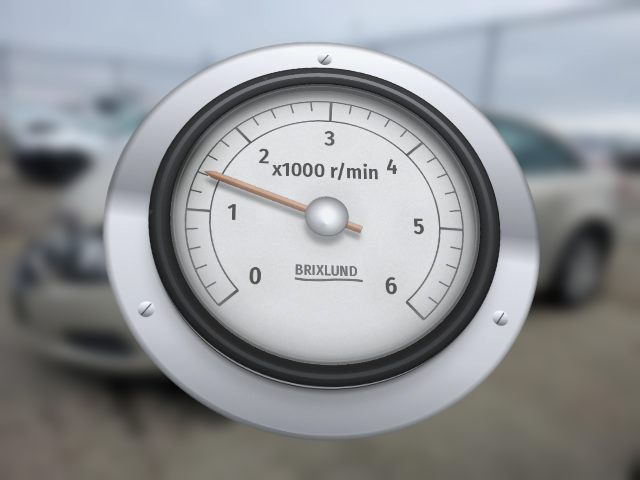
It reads 1400; rpm
